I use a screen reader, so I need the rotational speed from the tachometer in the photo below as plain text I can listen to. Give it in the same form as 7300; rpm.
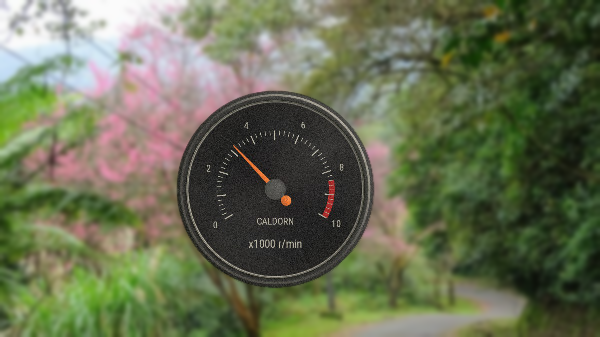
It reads 3200; rpm
